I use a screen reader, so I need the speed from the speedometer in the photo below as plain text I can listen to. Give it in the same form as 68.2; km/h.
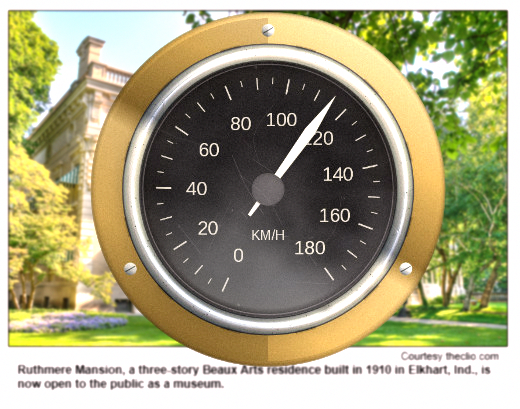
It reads 115; km/h
